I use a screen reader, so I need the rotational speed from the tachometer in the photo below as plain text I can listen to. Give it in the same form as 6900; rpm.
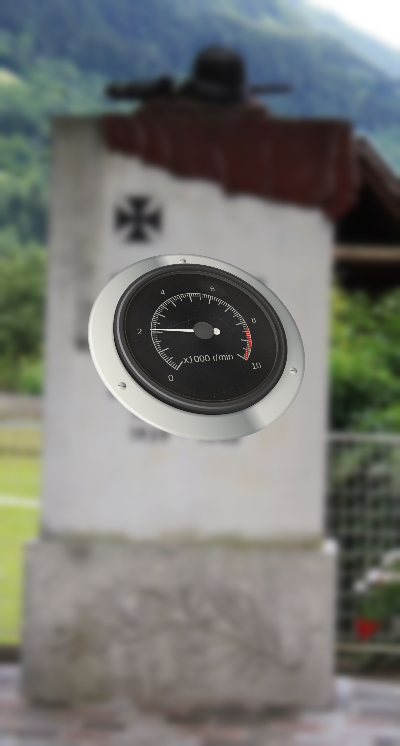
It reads 2000; rpm
